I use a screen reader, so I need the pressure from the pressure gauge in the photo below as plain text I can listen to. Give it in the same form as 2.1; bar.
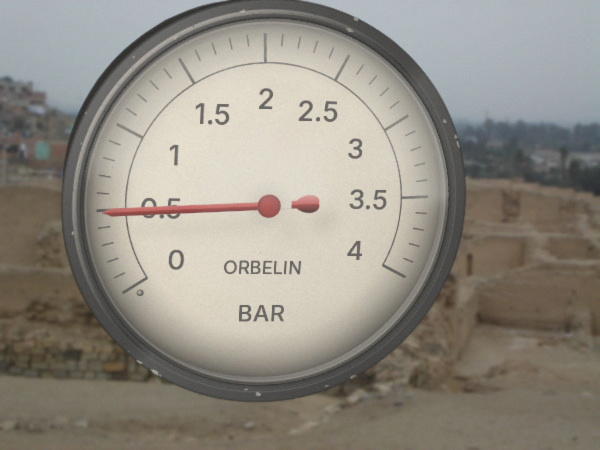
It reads 0.5; bar
